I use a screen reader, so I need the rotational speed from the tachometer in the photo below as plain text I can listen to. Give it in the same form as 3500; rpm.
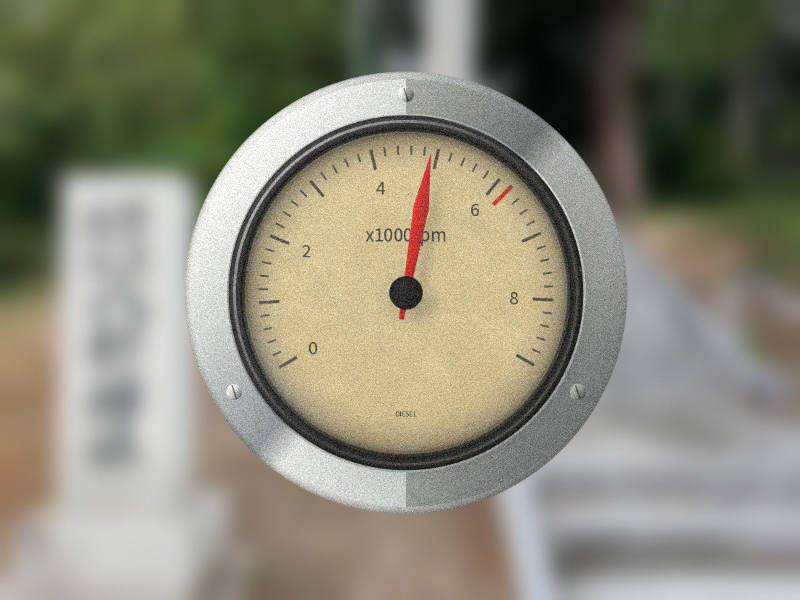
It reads 4900; rpm
